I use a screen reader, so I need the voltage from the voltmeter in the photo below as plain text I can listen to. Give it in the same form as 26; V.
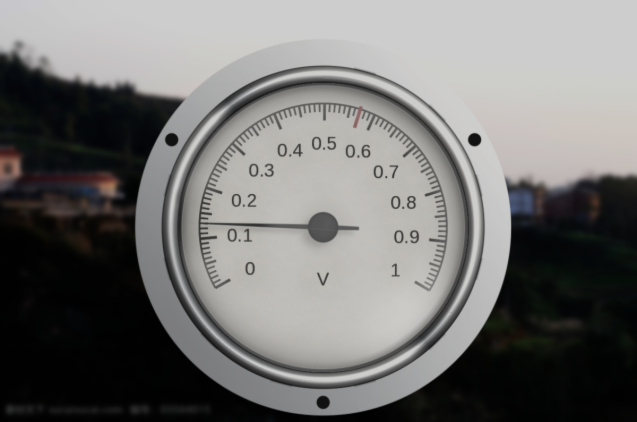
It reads 0.13; V
